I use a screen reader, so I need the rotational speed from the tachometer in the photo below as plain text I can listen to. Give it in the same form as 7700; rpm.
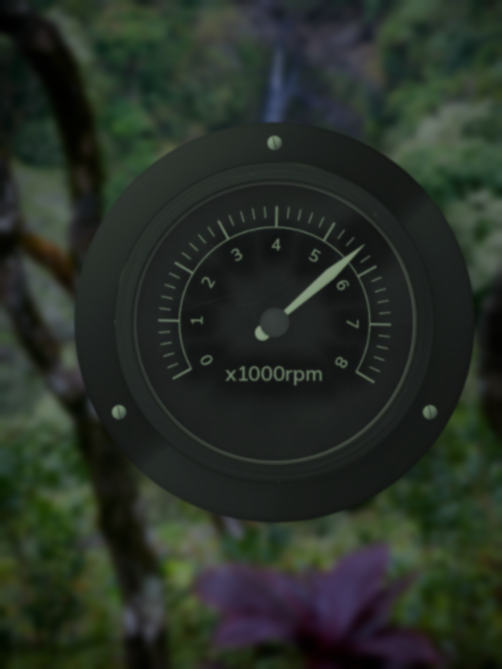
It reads 5600; rpm
